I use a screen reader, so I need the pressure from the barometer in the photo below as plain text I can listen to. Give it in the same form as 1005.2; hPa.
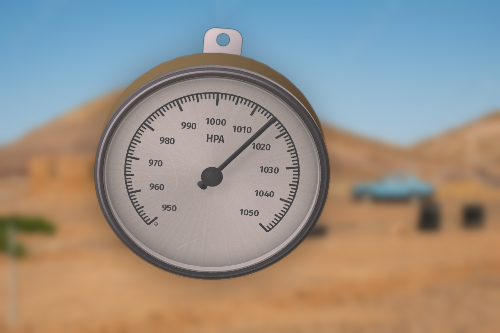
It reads 1015; hPa
